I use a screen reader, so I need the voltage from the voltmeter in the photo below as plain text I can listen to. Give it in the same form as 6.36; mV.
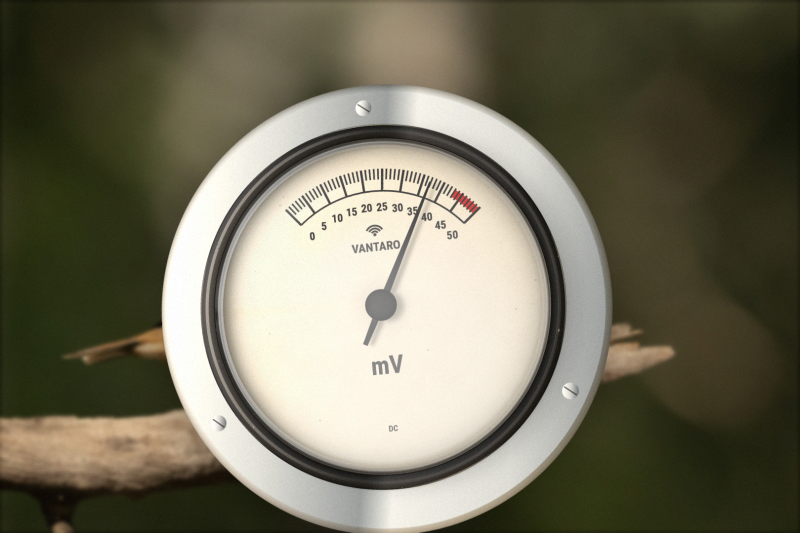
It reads 37; mV
